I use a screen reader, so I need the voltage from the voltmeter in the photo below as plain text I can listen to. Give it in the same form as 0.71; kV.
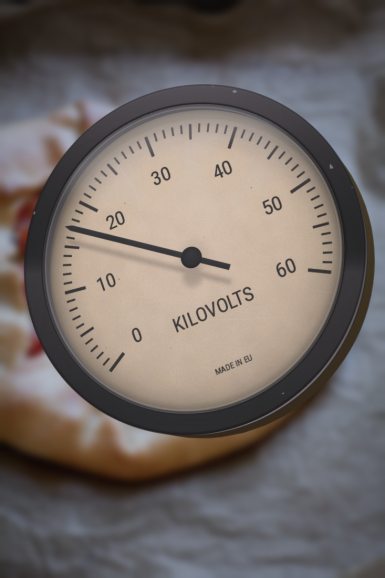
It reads 17; kV
